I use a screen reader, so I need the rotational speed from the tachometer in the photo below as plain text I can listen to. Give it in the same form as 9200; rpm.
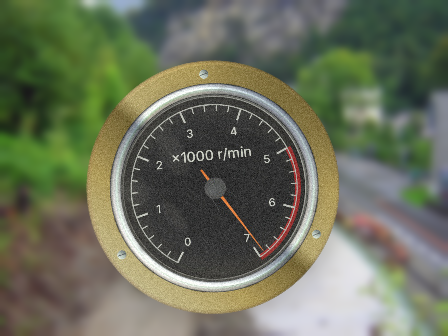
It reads 6900; rpm
